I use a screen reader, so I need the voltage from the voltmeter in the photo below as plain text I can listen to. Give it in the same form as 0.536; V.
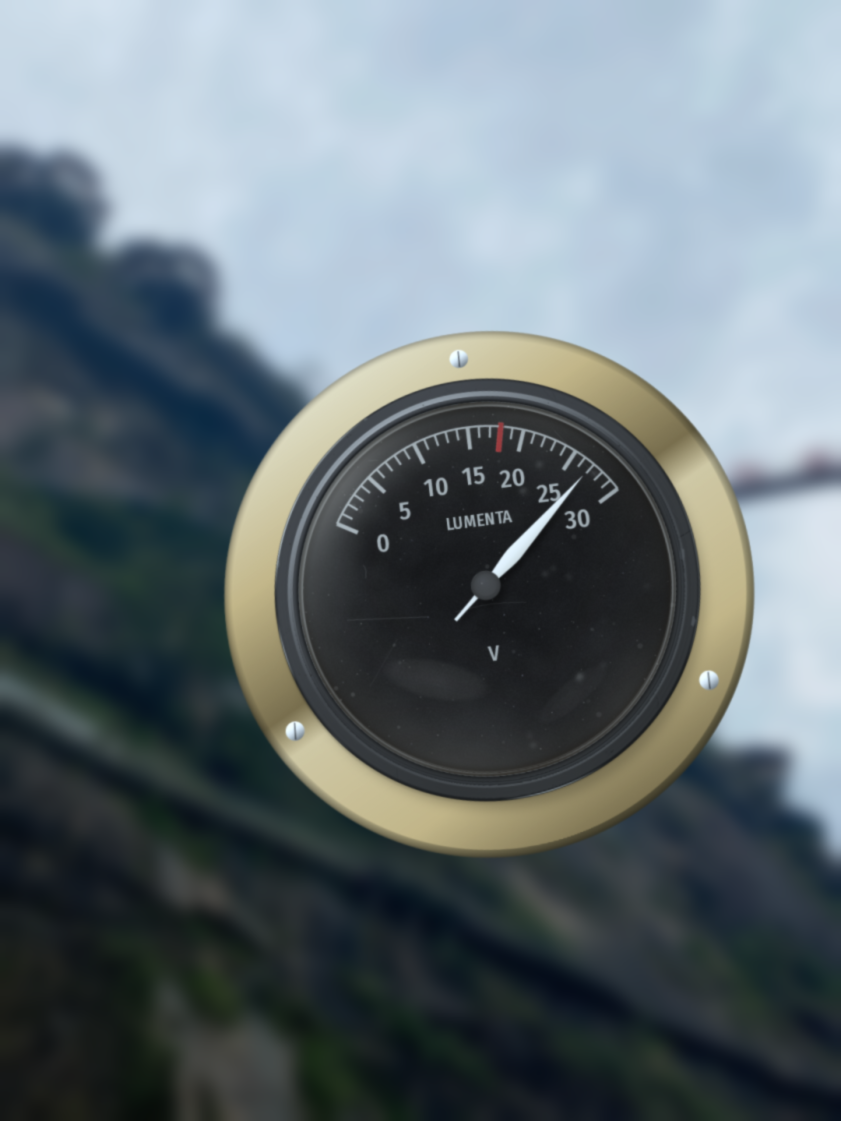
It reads 27; V
